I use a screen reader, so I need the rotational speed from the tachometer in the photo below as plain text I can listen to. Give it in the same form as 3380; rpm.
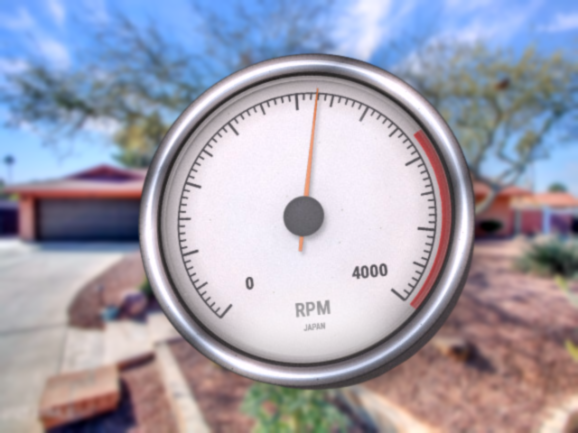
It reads 2150; rpm
